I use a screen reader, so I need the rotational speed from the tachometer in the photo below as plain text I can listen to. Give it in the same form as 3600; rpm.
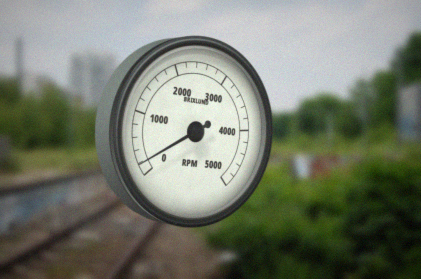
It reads 200; rpm
